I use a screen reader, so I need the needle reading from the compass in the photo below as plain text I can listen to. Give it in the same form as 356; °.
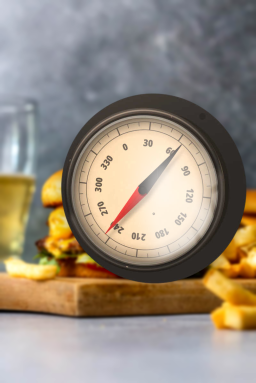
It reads 245; °
